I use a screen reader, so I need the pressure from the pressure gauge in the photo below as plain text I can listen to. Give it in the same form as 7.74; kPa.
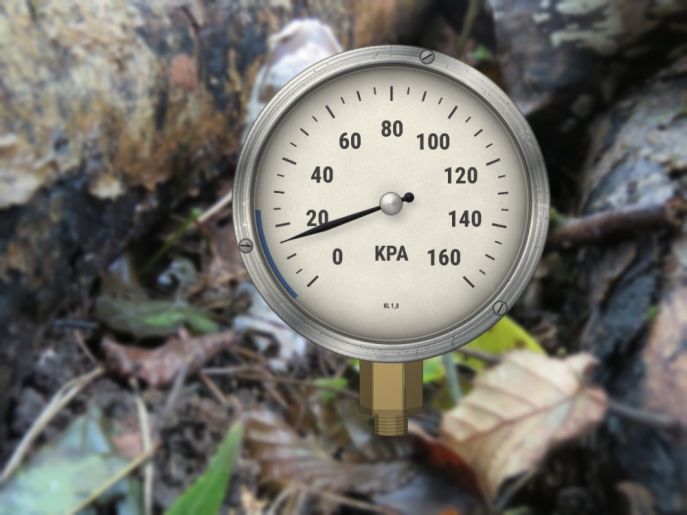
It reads 15; kPa
